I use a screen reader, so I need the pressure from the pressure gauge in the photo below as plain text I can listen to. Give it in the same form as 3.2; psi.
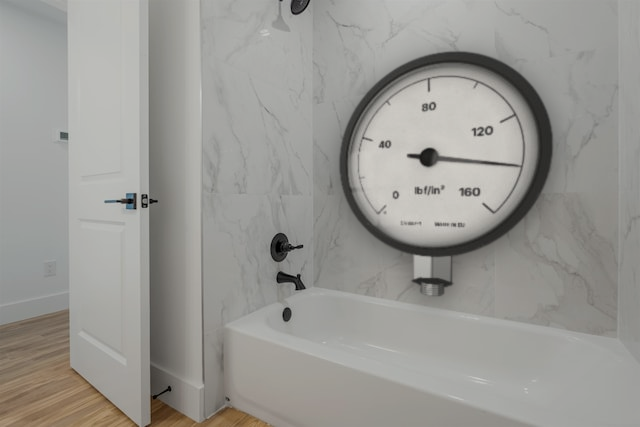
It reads 140; psi
